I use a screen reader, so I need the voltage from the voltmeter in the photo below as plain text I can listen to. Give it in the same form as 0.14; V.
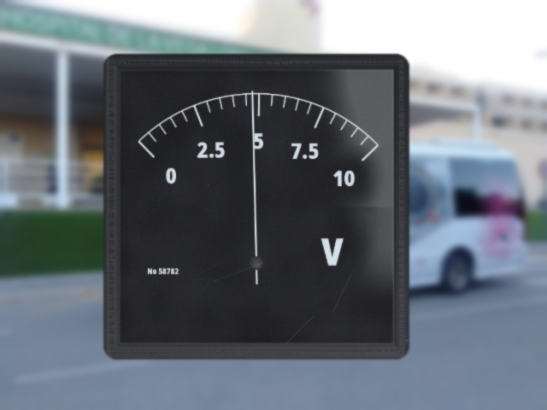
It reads 4.75; V
